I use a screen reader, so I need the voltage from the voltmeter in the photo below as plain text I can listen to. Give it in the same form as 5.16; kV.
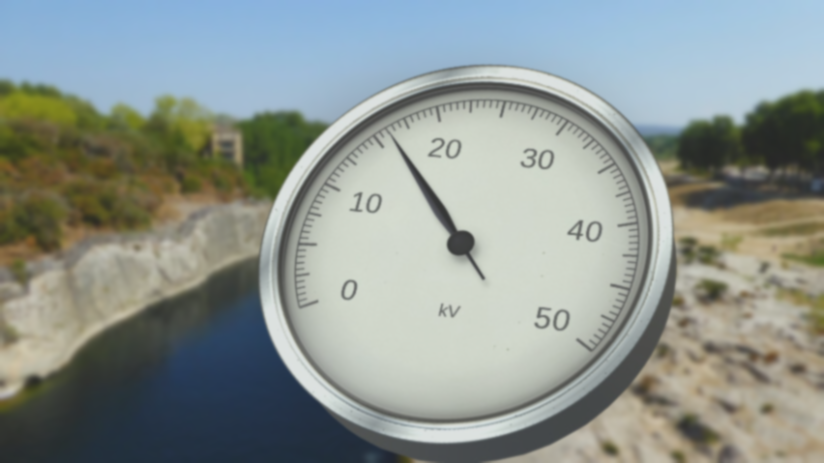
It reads 16; kV
